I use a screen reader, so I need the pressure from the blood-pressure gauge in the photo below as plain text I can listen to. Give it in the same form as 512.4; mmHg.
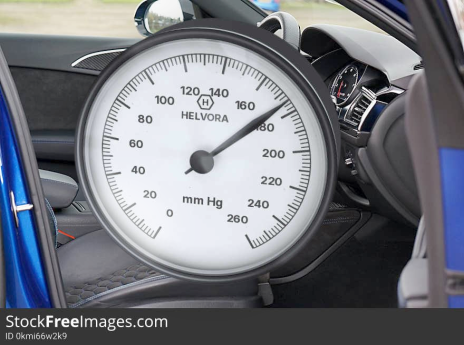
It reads 174; mmHg
